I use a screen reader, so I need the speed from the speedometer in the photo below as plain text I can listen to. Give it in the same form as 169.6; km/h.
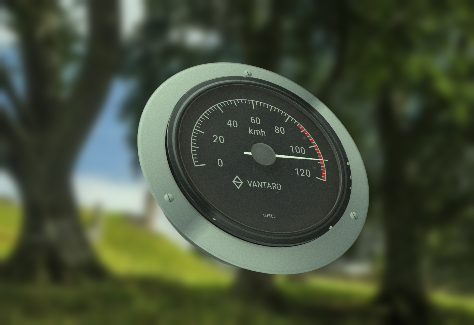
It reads 110; km/h
